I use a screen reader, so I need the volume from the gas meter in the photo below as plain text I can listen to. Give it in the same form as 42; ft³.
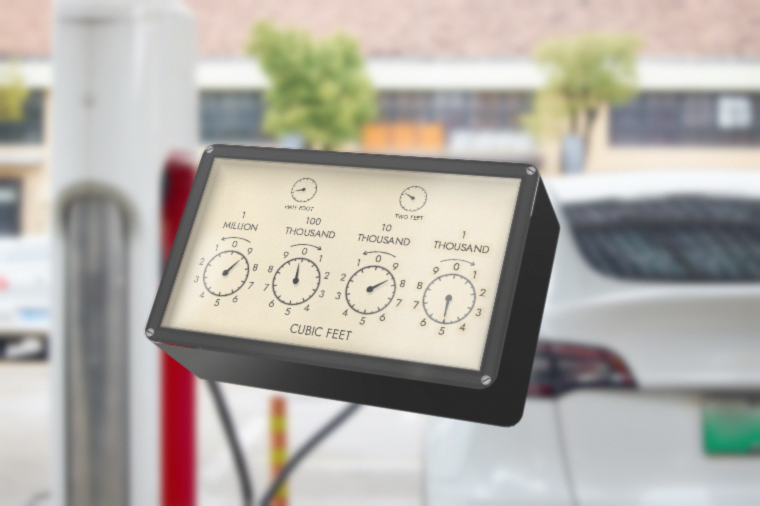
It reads 898500; ft³
